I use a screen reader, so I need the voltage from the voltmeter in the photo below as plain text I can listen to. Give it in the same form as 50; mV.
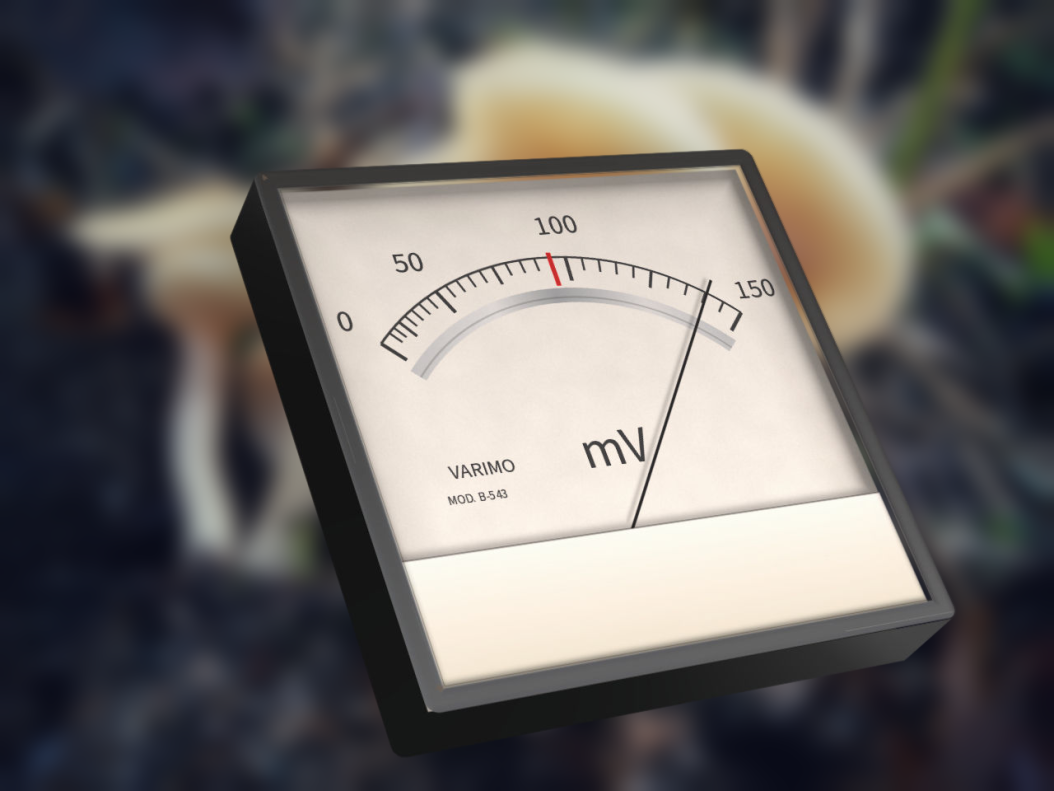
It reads 140; mV
